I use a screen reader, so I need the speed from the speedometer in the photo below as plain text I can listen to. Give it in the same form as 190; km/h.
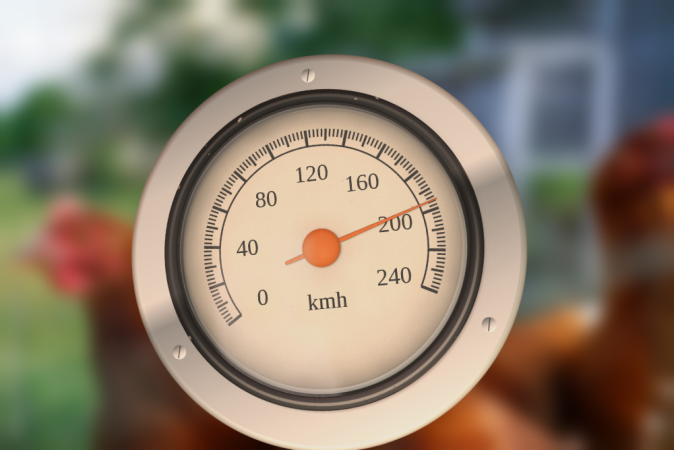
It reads 196; km/h
